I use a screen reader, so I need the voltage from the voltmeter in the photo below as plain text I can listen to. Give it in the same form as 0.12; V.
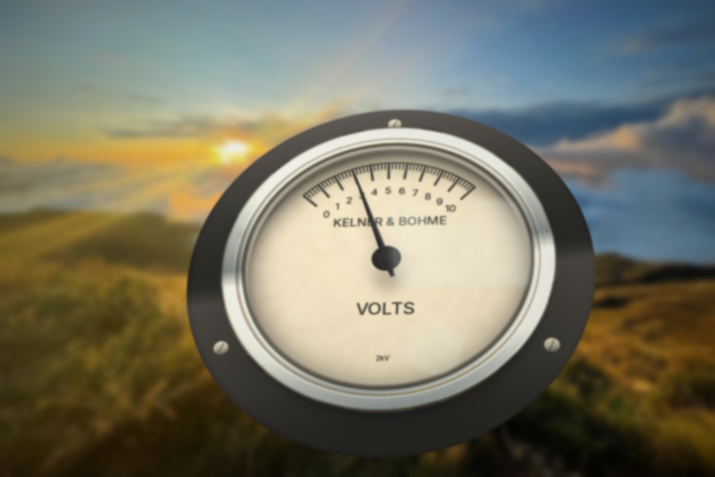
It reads 3; V
